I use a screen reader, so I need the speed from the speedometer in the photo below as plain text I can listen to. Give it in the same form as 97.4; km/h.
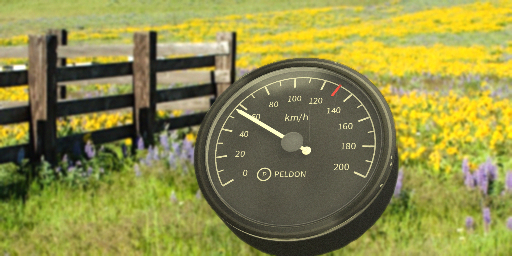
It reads 55; km/h
